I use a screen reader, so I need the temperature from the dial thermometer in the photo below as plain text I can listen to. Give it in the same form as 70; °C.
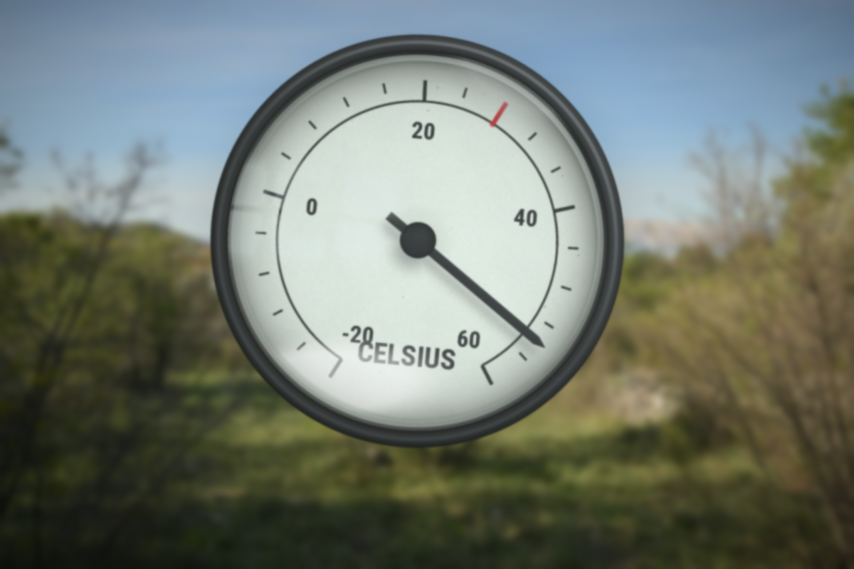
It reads 54; °C
